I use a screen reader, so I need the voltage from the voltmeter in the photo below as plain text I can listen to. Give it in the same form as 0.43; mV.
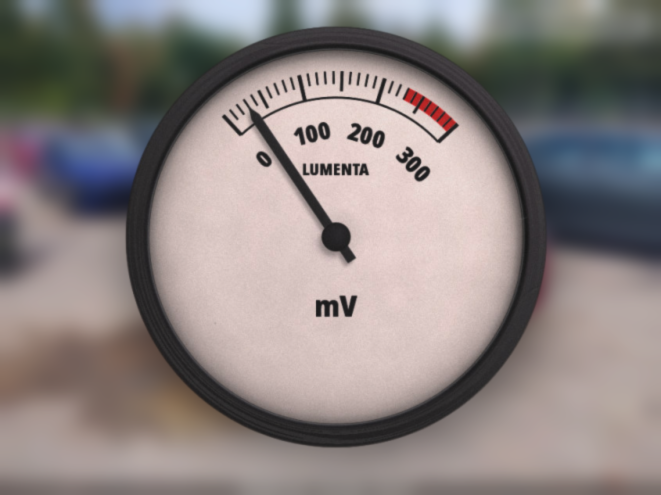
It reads 30; mV
